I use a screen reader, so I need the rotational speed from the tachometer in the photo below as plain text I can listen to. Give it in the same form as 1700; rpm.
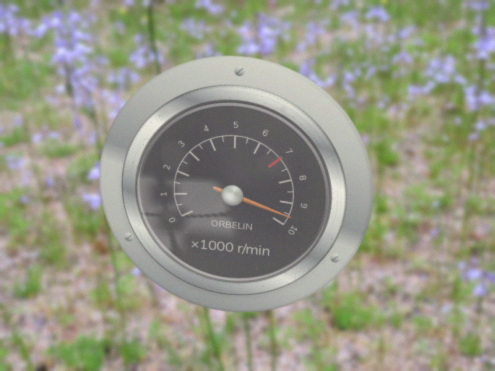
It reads 9500; rpm
